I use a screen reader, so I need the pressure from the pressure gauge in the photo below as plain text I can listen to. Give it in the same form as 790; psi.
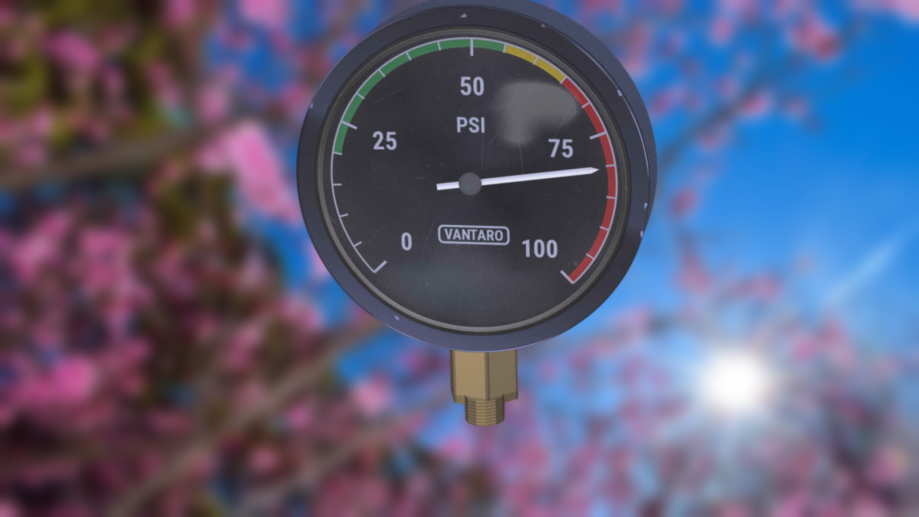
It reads 80; psi
